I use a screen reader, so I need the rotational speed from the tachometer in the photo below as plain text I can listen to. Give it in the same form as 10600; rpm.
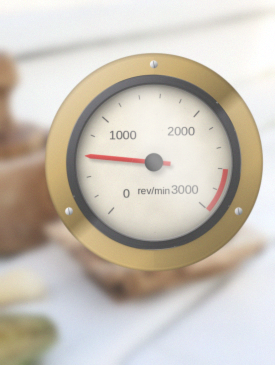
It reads 600; rpm
